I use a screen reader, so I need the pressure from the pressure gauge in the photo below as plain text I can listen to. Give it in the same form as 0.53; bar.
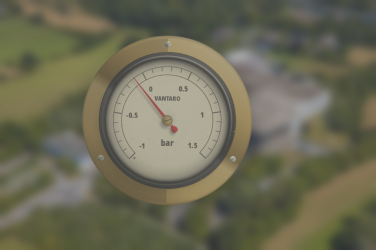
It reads -0.1; bar
